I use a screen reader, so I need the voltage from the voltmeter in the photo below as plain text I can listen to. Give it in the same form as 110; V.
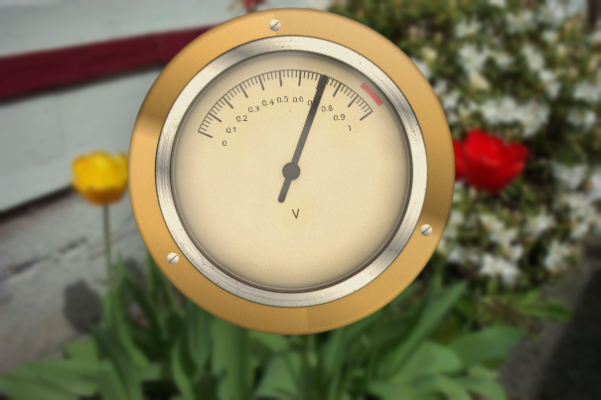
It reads 0.72; V
